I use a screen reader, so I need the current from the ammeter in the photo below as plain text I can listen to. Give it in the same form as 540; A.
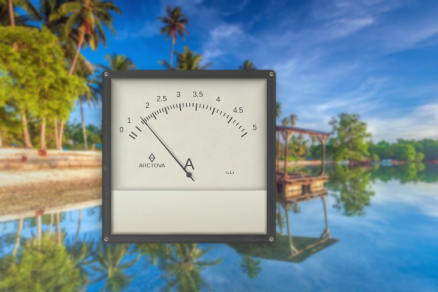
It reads 1.5; A
